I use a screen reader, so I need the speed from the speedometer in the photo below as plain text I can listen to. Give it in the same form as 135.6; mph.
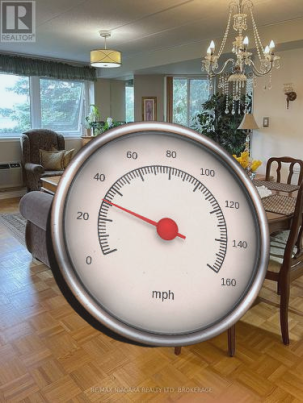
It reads 30; mph
